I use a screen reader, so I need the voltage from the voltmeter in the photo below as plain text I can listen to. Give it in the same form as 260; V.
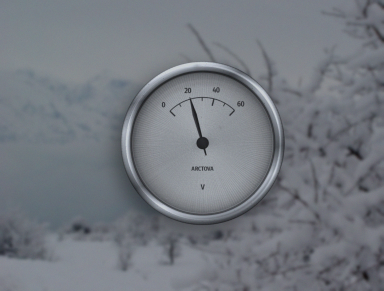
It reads 20; V
